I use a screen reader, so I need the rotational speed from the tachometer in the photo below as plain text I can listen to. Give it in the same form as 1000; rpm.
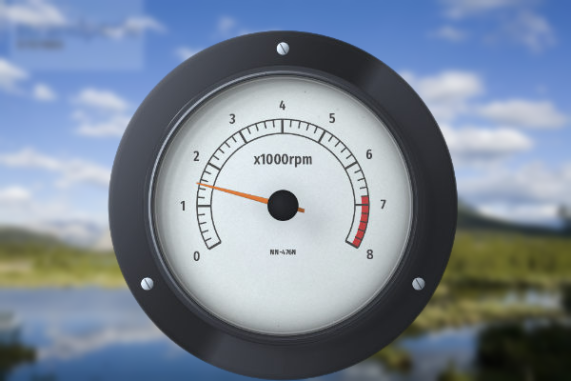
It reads 1500; rpm
